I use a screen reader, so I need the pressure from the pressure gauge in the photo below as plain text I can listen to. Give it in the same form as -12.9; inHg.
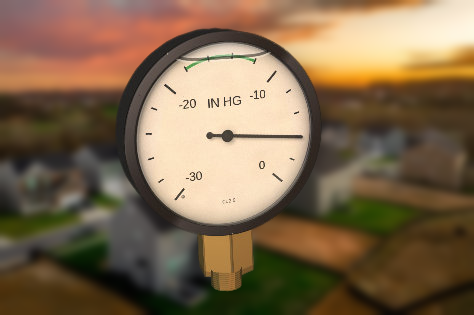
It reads -4; inHg
